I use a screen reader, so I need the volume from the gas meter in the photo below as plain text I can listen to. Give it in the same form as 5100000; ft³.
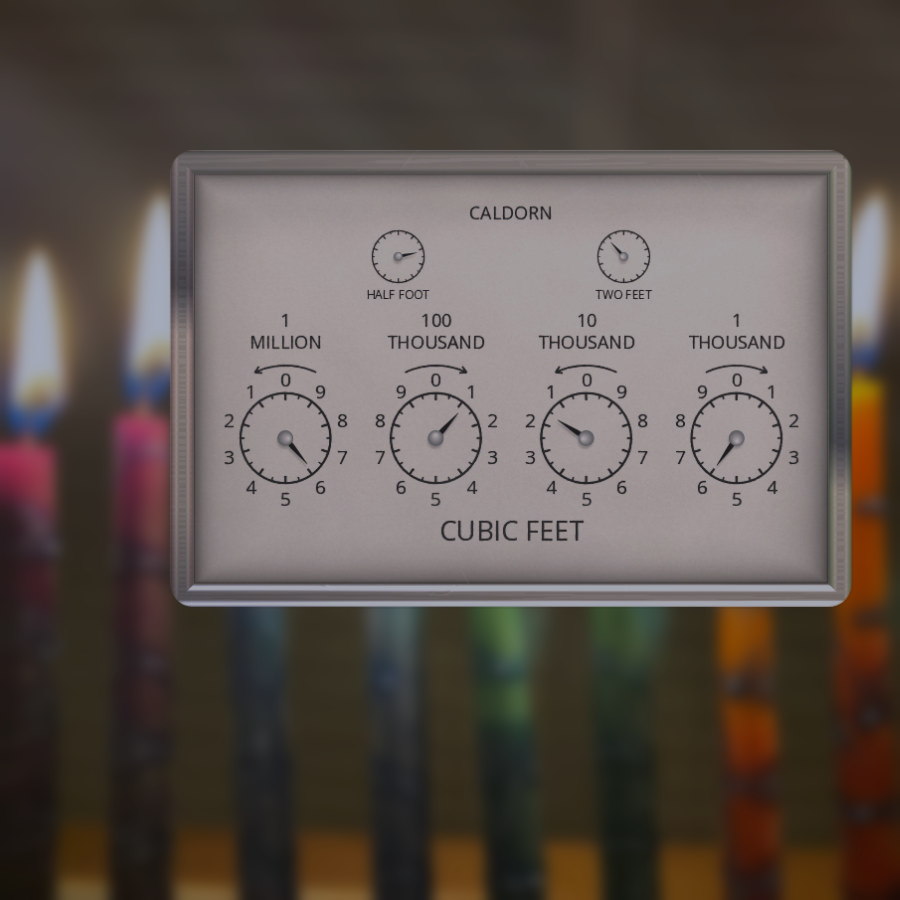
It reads 611600; ft³
